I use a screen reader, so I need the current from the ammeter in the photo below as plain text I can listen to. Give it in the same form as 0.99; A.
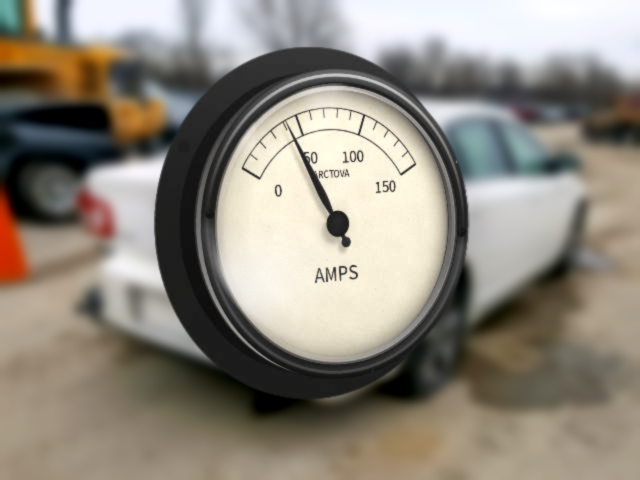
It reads 40; A
